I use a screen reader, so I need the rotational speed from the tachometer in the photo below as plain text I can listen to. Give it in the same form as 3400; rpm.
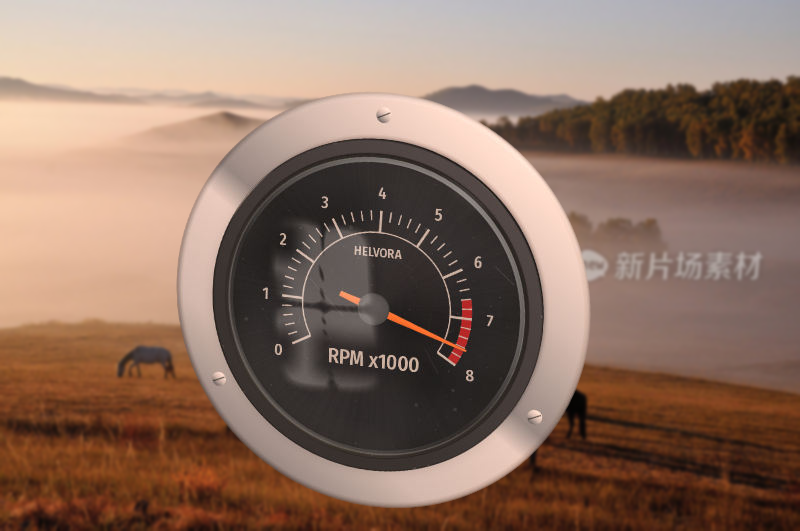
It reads 7600; rpm
